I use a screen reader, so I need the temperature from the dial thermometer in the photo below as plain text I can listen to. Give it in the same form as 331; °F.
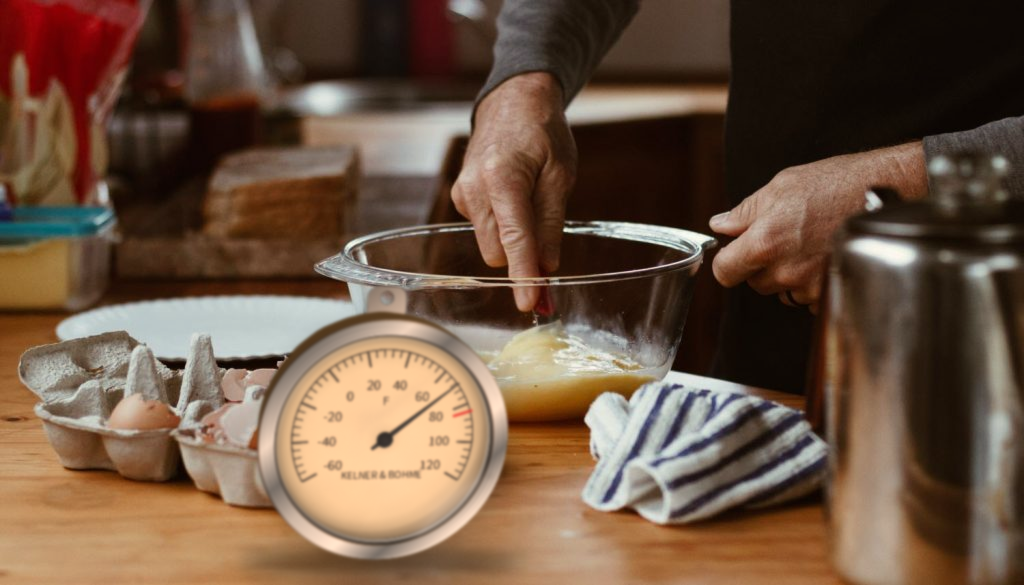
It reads 68; °F
